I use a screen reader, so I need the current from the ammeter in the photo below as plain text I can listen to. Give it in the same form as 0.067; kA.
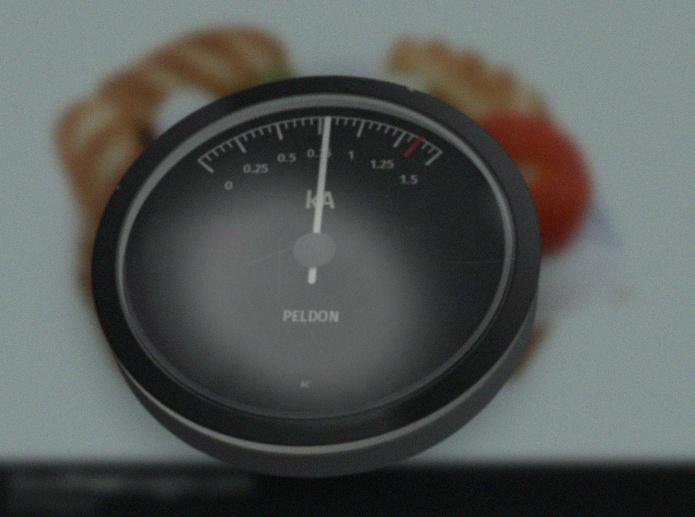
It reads 0.8; kA
